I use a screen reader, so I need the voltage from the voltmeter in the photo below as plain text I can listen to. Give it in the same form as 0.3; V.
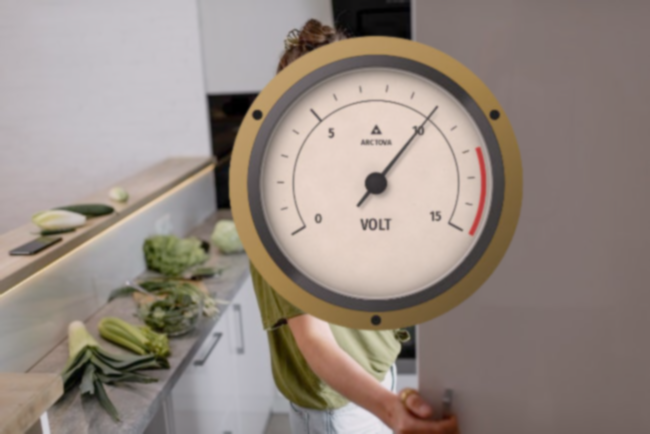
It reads 10; V
